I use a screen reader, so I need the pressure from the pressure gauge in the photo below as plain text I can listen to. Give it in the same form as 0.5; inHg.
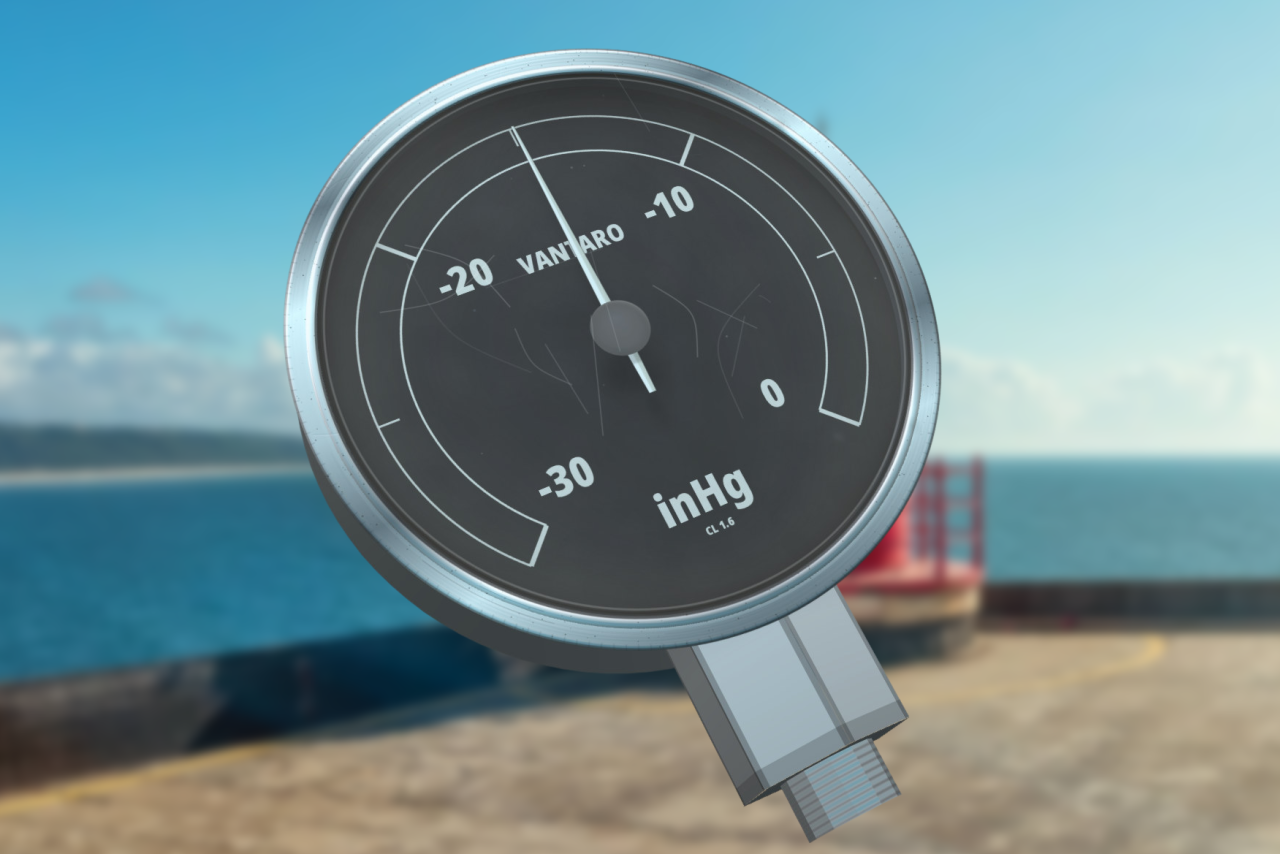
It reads -15; inHg
